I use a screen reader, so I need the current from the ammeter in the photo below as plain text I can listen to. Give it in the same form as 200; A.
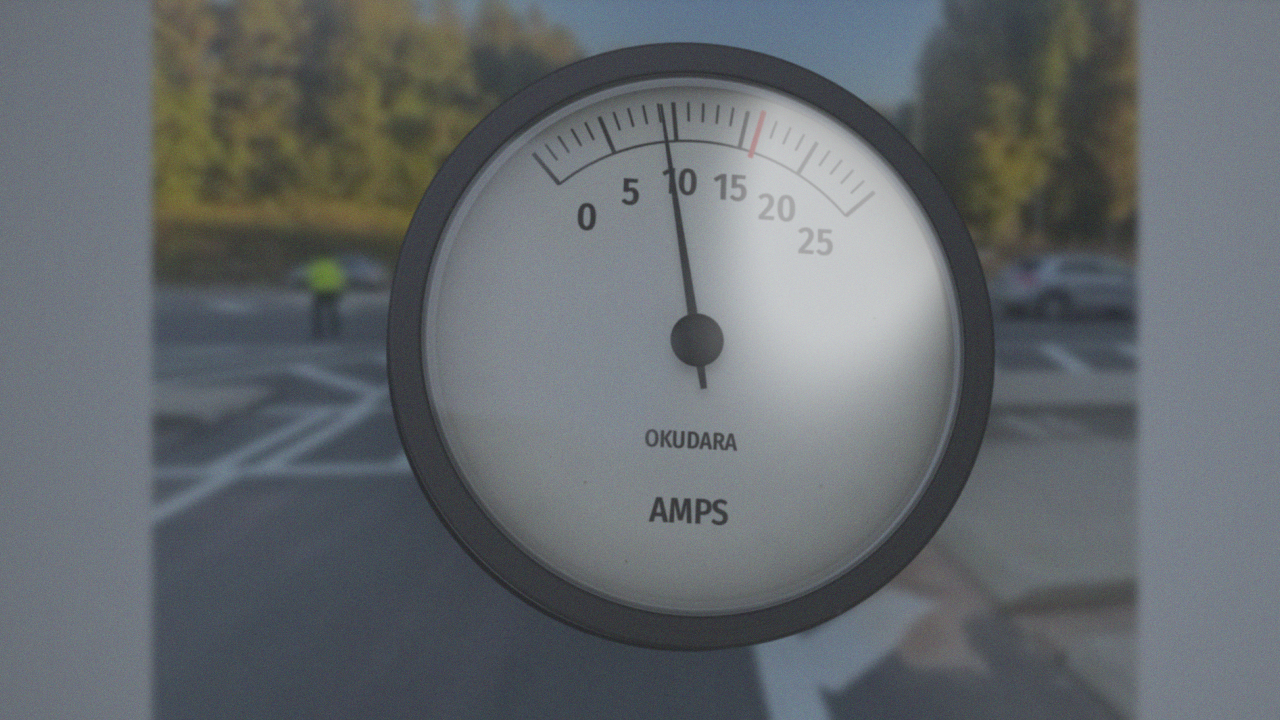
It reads 9; A
